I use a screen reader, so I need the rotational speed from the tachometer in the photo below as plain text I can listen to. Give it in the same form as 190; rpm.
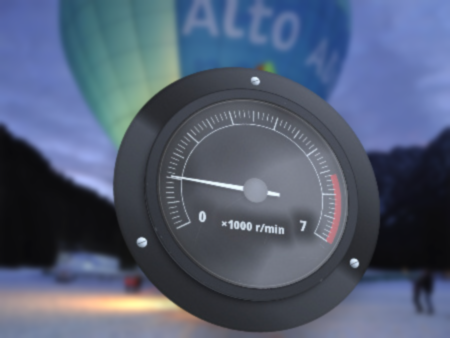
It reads 1000; rpm
